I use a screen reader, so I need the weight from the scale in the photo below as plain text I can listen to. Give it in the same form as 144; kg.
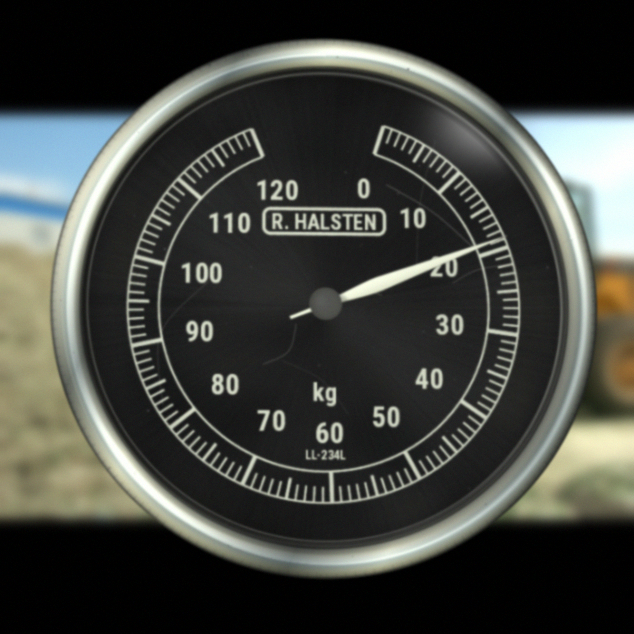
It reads 19; kg
